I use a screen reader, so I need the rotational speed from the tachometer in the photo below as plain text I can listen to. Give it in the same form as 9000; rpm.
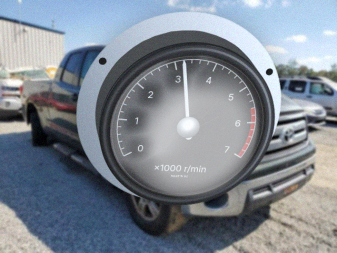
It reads 3200; rpm
